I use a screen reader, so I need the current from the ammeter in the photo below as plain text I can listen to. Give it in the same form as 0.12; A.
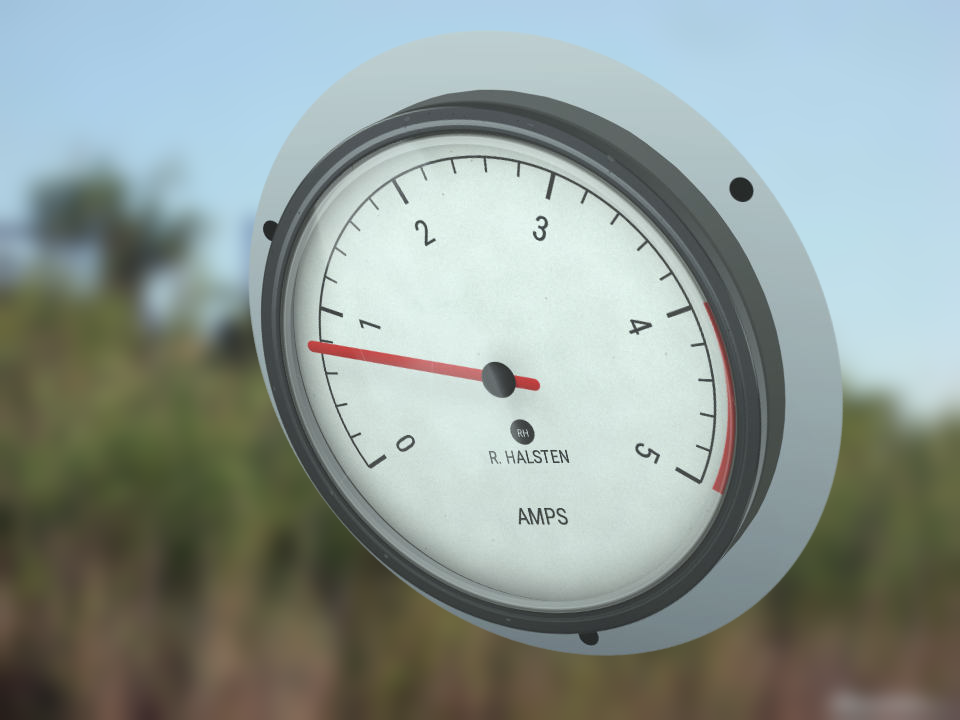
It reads 0.8; A
